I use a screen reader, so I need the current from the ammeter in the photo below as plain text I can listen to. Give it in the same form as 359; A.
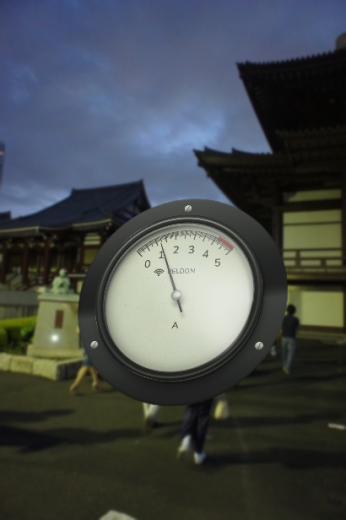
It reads 1.25; A
